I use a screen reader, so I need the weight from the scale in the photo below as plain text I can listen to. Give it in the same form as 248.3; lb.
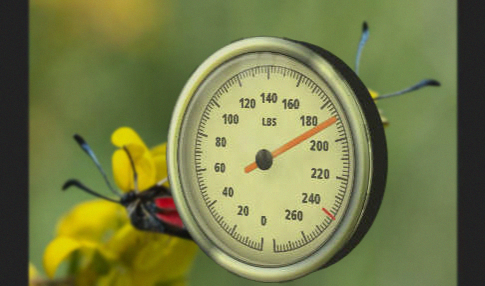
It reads 190; lb
